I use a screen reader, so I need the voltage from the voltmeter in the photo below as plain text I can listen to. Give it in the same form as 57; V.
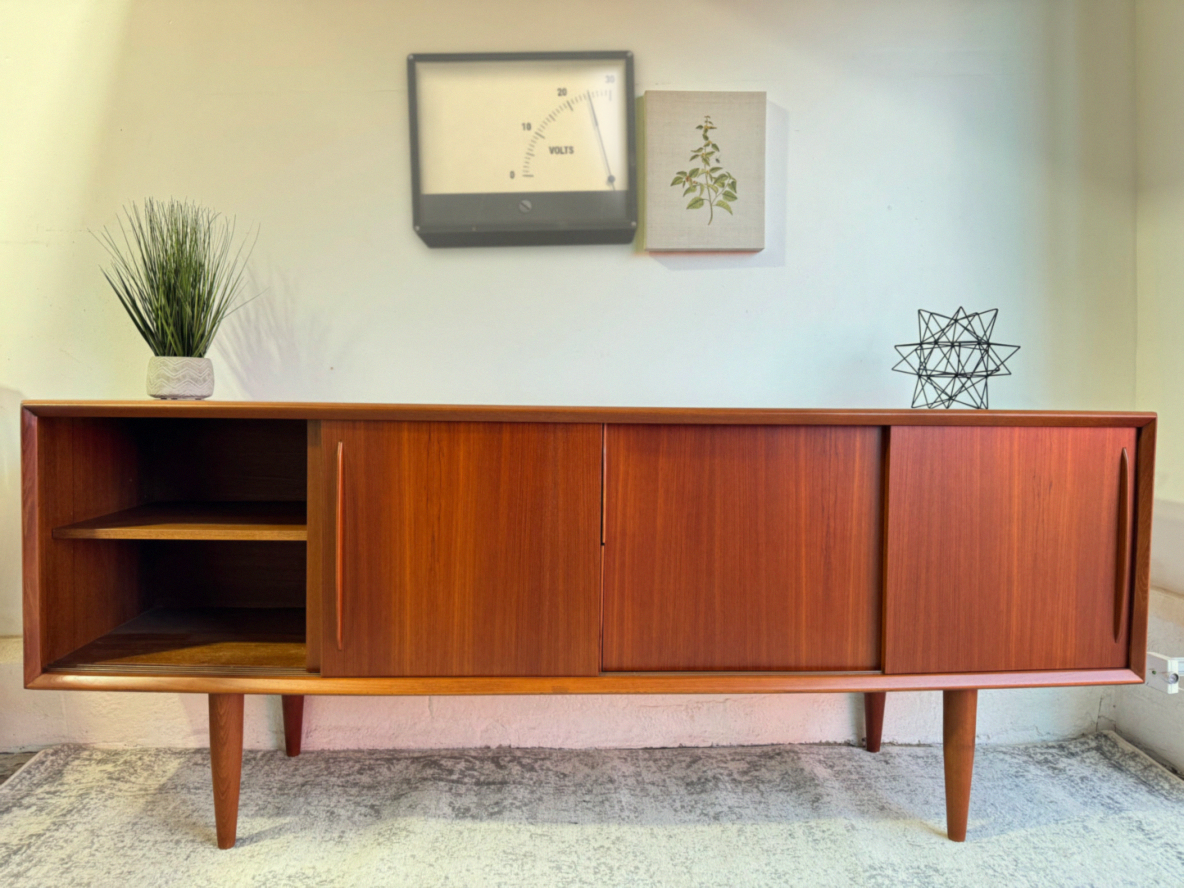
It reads 25; V
